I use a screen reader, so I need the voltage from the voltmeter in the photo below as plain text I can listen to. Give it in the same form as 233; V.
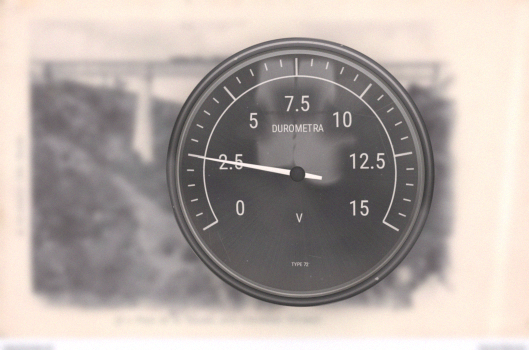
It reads 2.5; V
